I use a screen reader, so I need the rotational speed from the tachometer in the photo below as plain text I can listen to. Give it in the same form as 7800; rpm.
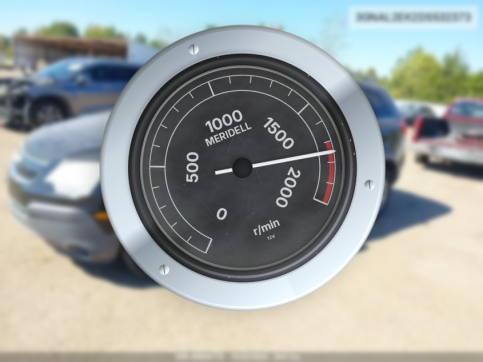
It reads 1750; rpm
